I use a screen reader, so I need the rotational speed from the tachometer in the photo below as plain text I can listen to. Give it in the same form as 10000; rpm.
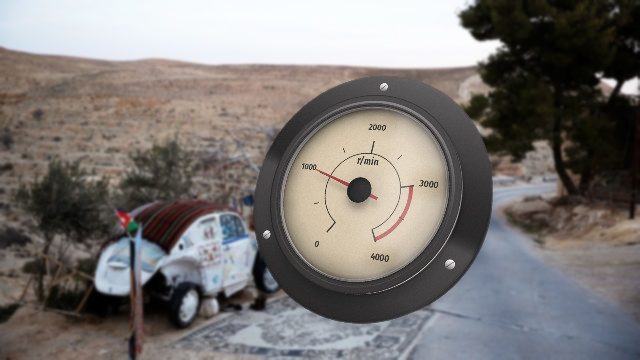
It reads 1000; rpm
